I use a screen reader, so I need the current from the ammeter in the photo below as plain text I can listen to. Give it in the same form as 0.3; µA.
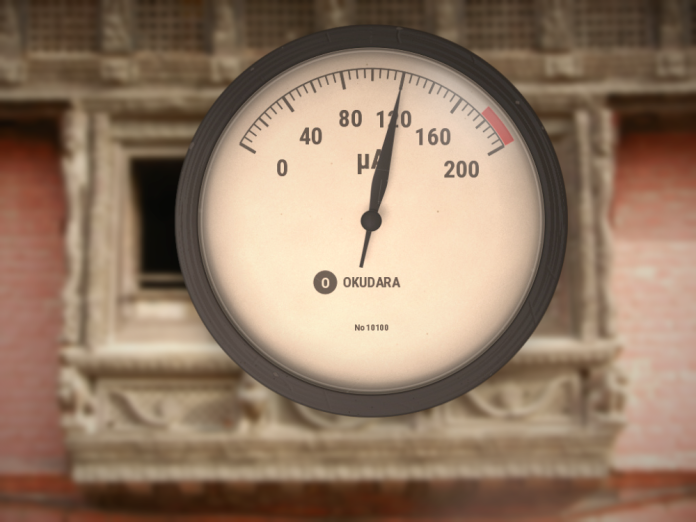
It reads 120; µA
